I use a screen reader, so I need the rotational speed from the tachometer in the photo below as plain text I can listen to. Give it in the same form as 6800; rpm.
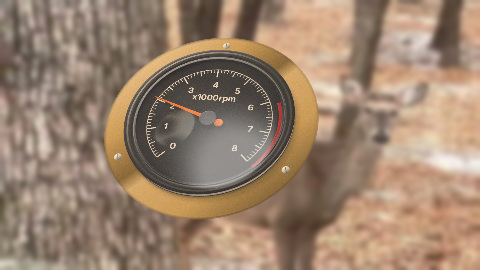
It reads 2000; rpm
